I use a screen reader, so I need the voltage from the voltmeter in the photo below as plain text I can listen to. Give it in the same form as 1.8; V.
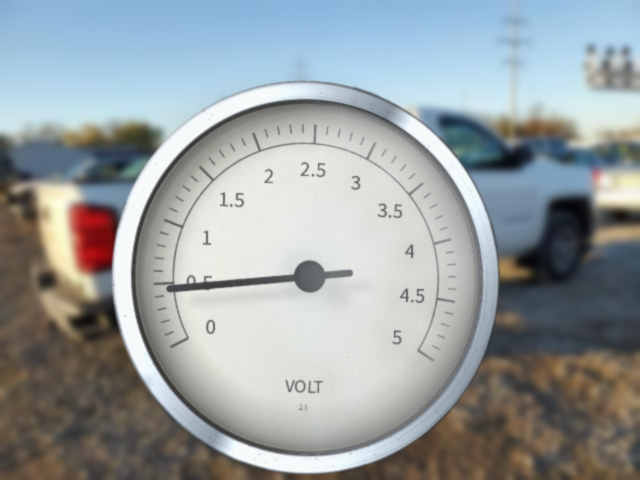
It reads 0.45; V
